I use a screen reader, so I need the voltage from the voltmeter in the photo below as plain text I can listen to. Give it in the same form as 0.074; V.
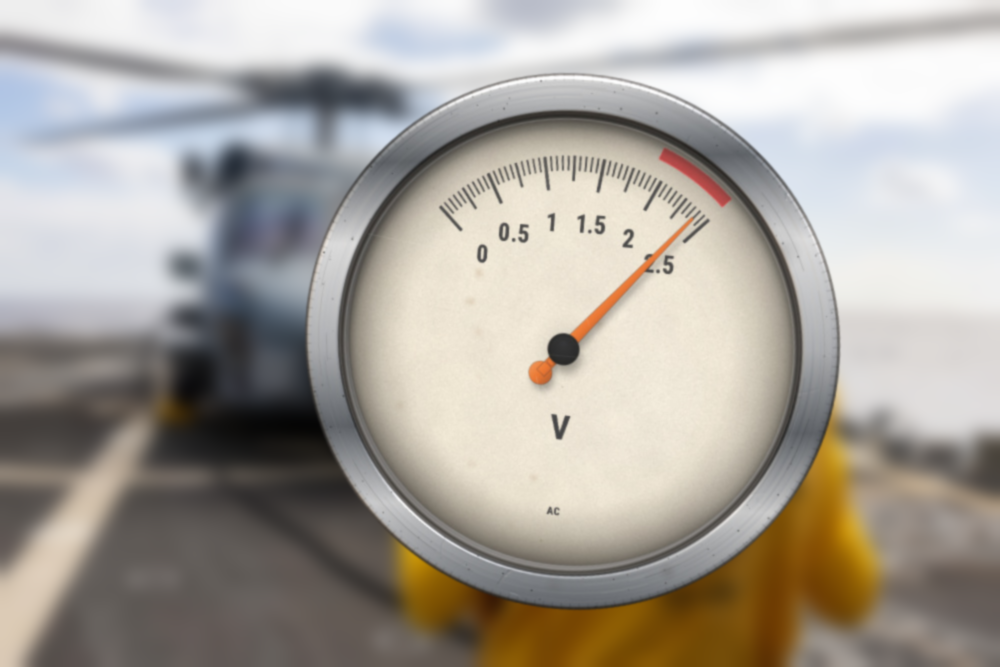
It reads 2.4; V
